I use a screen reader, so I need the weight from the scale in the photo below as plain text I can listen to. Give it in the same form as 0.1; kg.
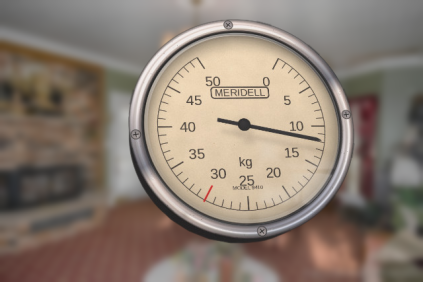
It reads 12; kg
